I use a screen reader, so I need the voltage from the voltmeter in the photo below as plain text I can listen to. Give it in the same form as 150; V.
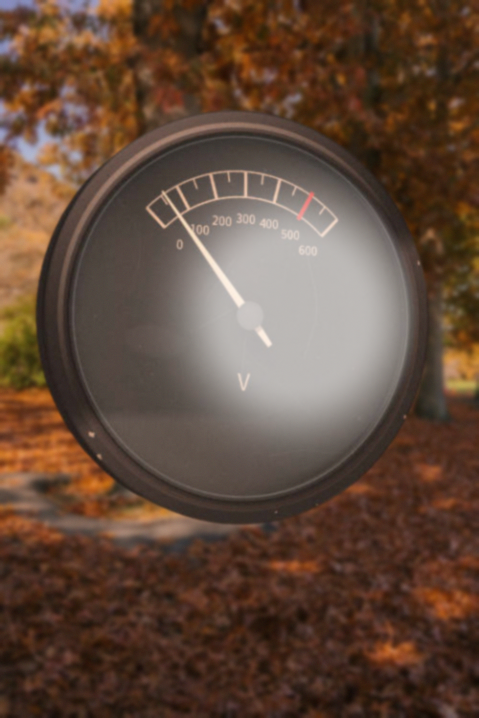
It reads 50; V
